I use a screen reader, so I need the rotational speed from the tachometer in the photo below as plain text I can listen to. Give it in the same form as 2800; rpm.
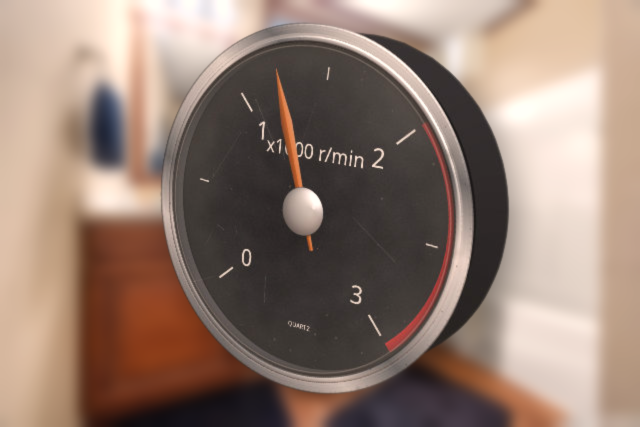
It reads 1250; rpm
